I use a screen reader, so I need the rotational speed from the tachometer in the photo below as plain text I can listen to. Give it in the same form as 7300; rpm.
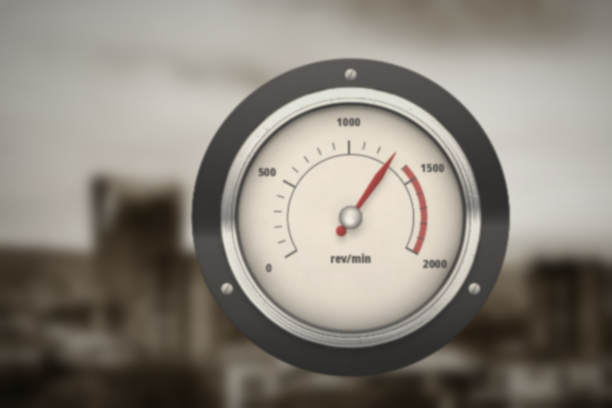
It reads 1300; rpm
